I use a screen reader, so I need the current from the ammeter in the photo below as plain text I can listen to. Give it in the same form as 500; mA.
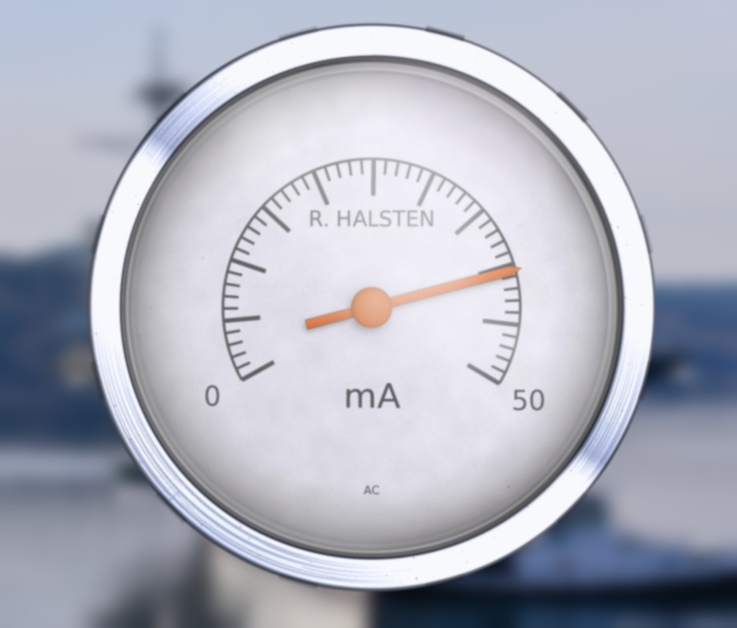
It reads 40.5; mA
